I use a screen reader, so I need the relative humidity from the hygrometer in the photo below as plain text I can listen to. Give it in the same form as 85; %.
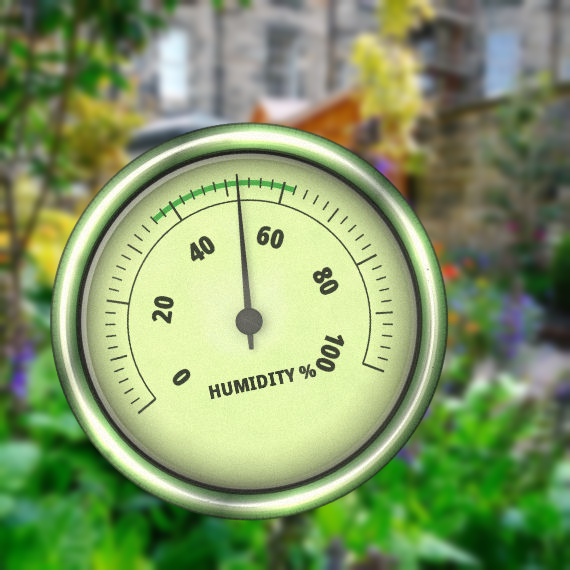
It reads 52; %
